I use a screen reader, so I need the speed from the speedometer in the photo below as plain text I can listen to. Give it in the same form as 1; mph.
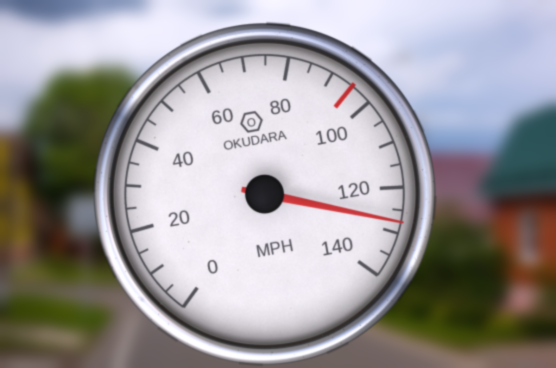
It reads 127.5; mph
